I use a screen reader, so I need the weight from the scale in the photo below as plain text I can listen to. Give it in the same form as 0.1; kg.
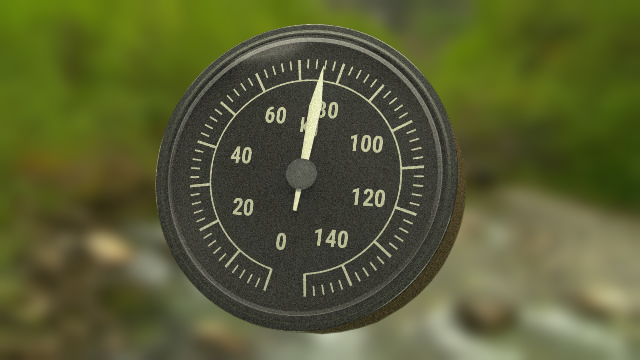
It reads 76; kg
